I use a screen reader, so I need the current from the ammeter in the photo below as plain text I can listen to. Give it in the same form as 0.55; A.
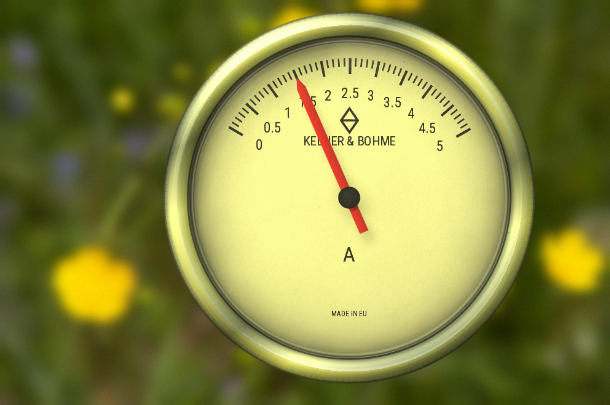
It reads 1.5; A
